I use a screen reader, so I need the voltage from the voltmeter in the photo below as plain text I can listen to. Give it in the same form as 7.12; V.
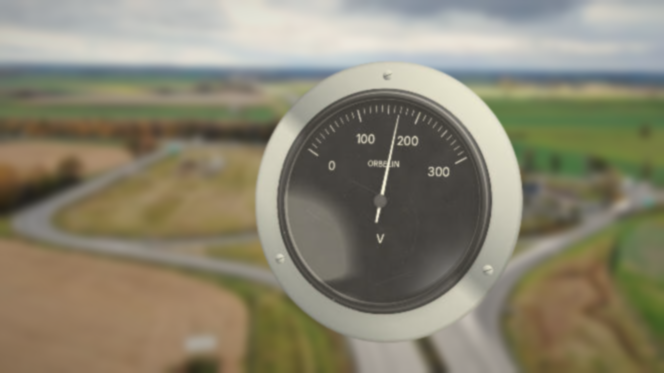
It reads 170; V
